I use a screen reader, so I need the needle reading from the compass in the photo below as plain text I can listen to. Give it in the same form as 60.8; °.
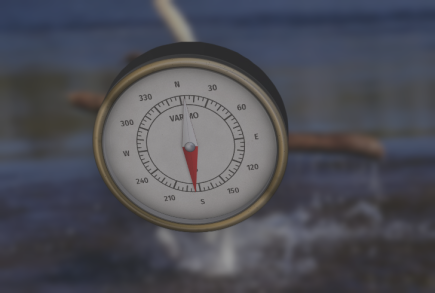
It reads 185; °
